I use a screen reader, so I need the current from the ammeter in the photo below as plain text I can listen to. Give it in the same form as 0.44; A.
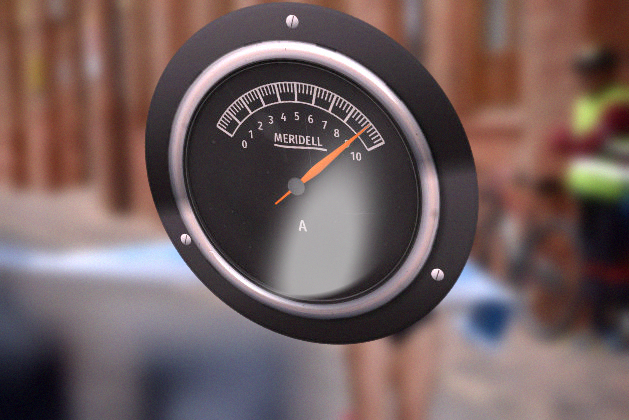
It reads 9; A
